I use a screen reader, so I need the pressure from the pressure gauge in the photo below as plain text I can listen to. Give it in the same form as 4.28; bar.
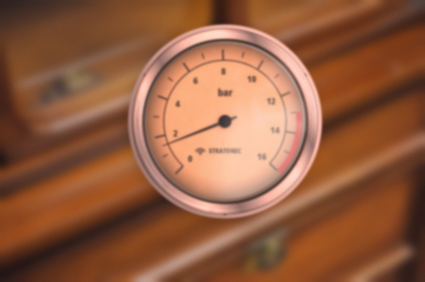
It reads 1.5; bar
